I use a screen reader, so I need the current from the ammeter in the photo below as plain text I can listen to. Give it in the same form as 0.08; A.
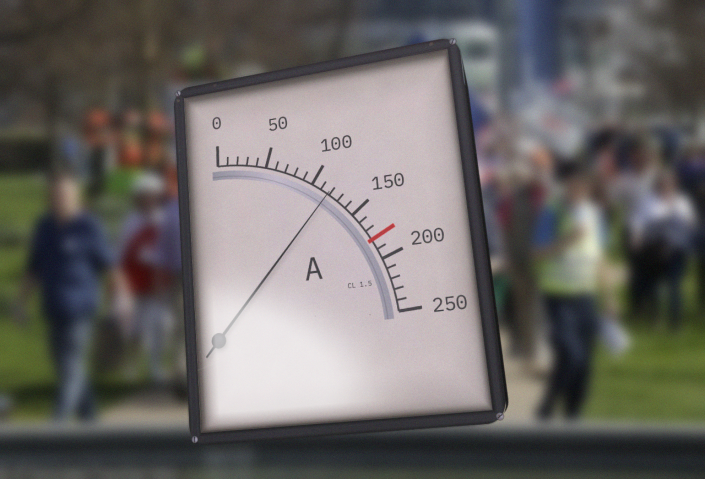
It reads 120; A
